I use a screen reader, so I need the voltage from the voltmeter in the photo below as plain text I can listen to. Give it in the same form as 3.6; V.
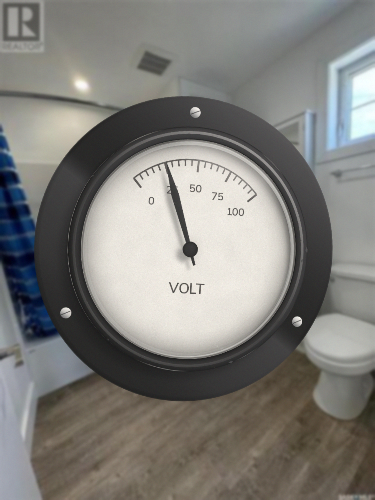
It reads 25; V
